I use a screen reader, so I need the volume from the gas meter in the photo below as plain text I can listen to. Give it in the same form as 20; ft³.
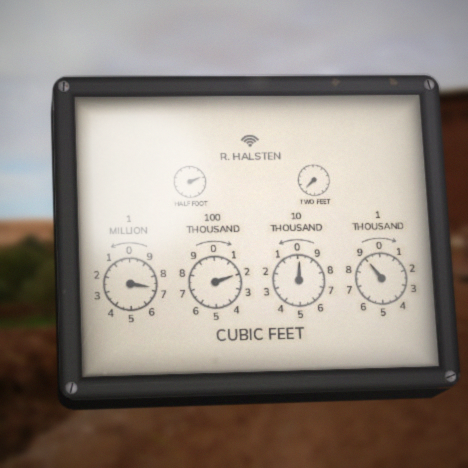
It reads 719900; ft³
